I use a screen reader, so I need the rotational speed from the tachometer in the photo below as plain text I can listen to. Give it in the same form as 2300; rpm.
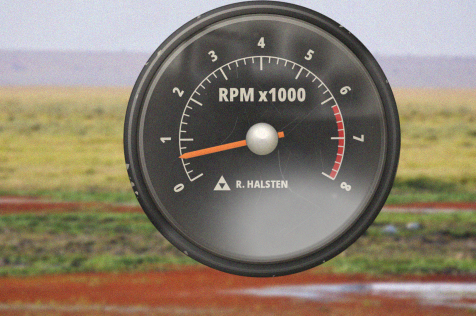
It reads 600; rpm
